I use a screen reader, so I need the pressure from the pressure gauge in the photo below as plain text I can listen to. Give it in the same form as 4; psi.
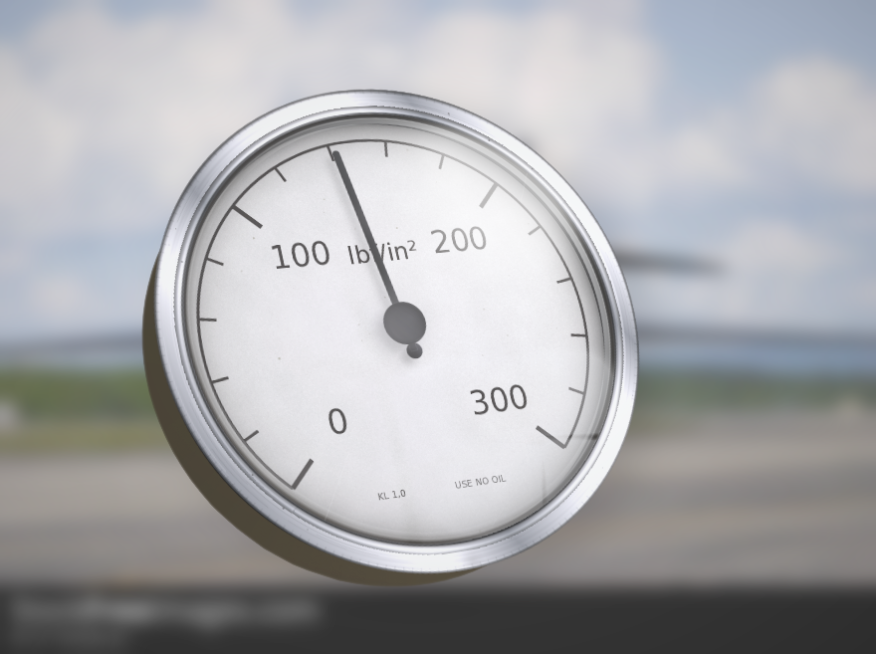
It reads 140; psi
